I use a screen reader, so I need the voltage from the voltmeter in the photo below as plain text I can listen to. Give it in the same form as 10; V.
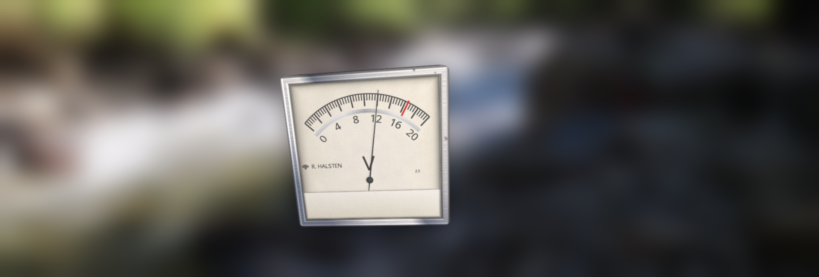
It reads 12; V
